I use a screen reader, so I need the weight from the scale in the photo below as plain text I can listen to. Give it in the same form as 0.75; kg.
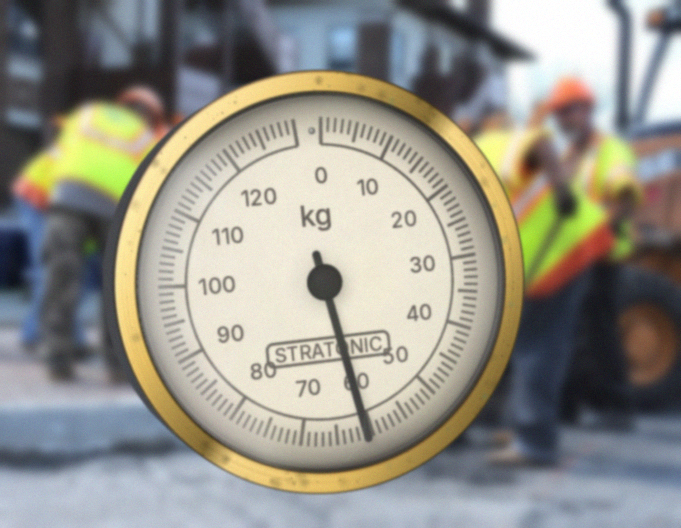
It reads 61; kg
